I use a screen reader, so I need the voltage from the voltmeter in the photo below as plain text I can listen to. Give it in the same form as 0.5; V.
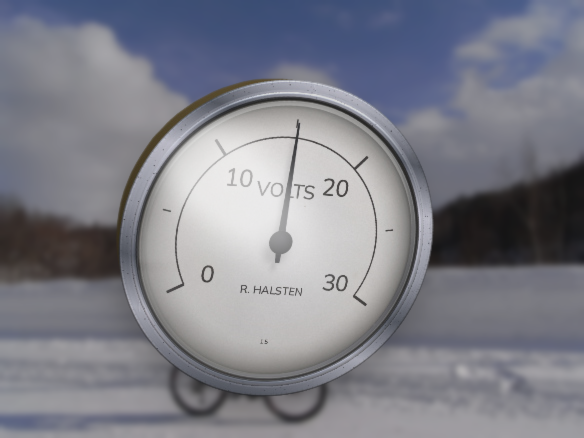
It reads 15; V
